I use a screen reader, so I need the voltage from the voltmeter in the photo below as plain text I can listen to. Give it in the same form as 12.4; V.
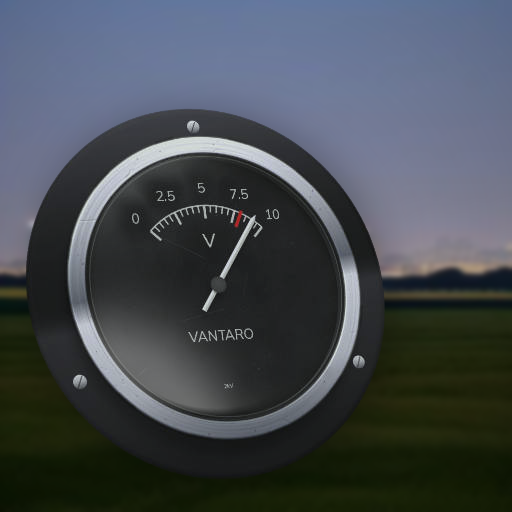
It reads 9; V
